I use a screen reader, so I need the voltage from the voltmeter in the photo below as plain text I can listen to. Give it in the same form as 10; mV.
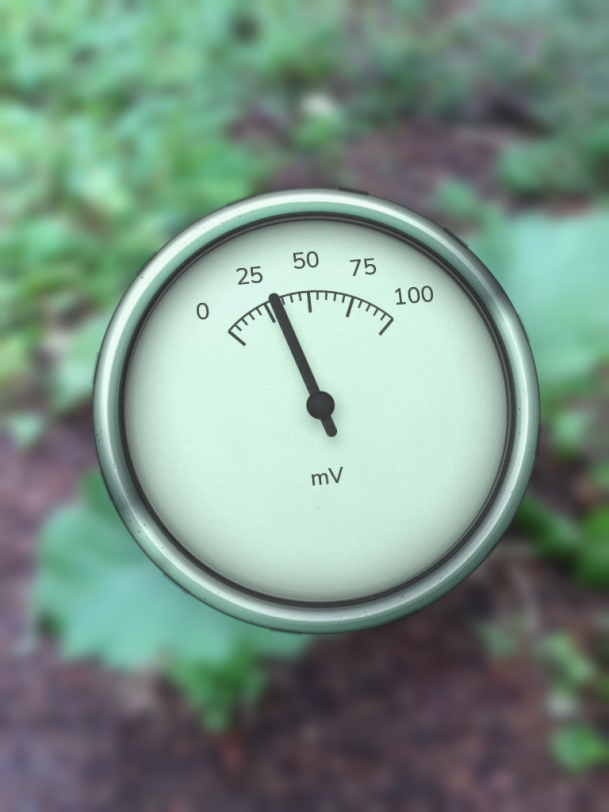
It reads 30; mV
